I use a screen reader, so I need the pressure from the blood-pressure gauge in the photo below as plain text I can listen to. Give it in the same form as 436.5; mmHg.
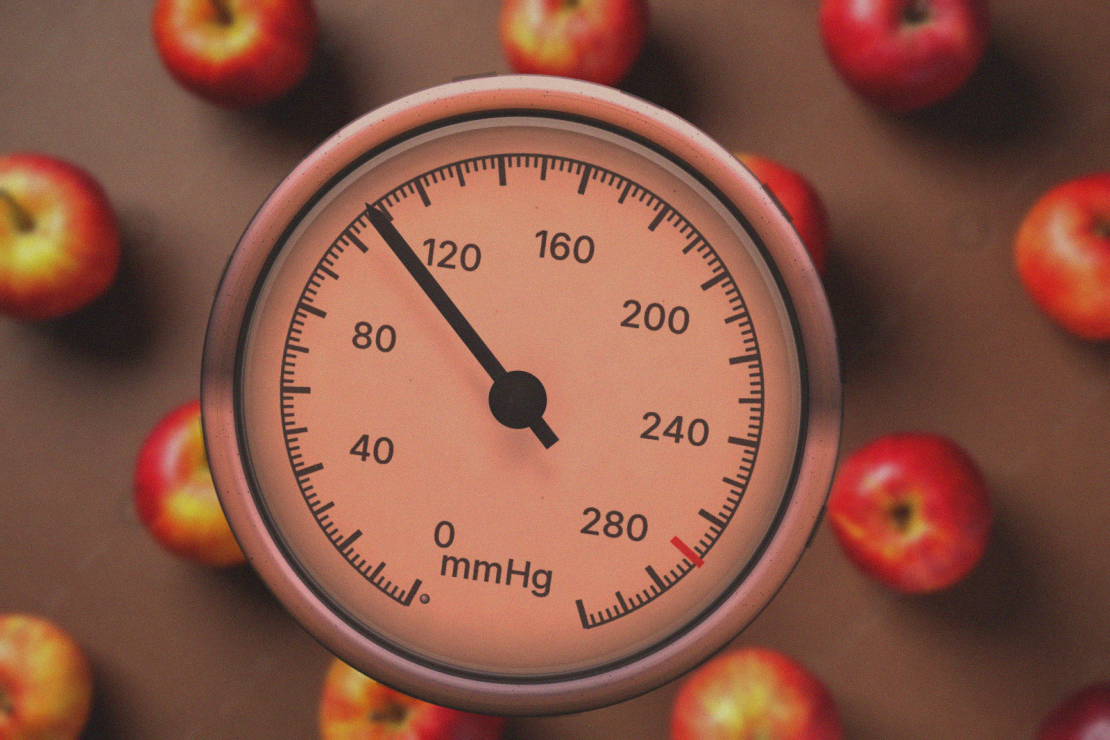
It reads 108; mmHg
